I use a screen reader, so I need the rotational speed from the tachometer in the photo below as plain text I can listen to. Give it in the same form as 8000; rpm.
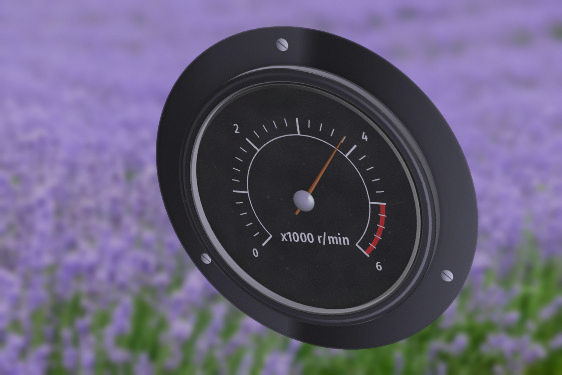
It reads 3800; rpm
